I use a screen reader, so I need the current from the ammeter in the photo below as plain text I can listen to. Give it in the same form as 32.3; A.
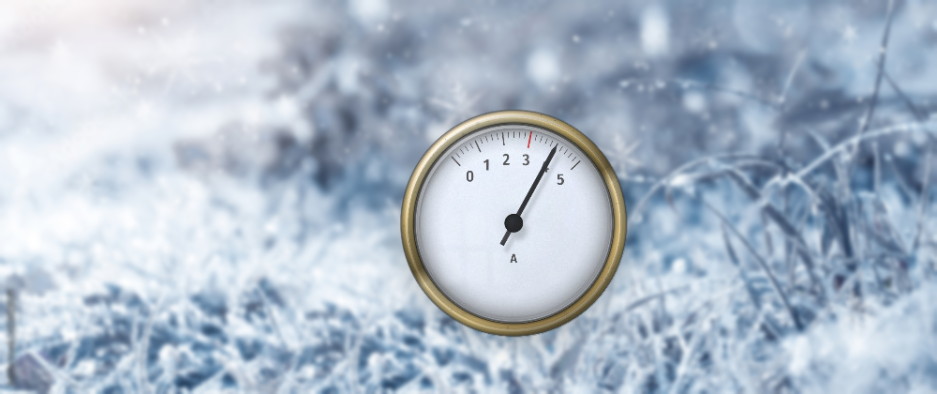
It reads 4; A
